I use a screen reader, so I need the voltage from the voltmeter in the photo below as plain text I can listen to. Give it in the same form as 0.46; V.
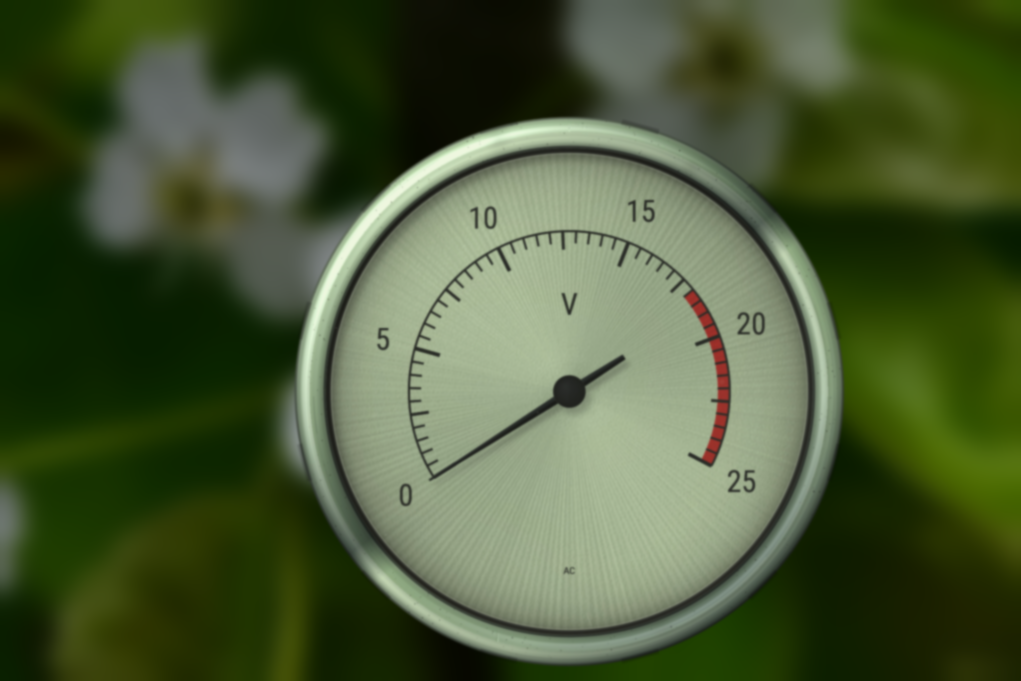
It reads 0; V
